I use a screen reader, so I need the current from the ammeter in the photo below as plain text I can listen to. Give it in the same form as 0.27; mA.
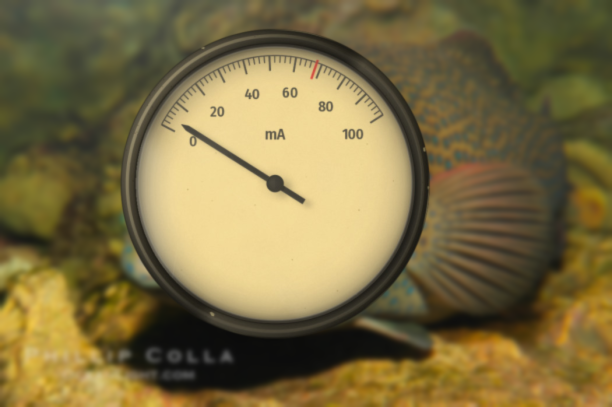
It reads 4; mA
